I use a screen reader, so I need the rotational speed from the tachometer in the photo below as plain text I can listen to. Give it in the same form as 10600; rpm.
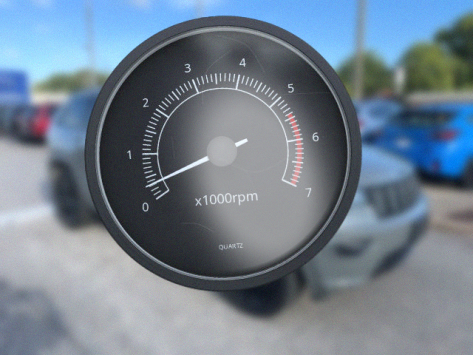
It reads 300; rpm
